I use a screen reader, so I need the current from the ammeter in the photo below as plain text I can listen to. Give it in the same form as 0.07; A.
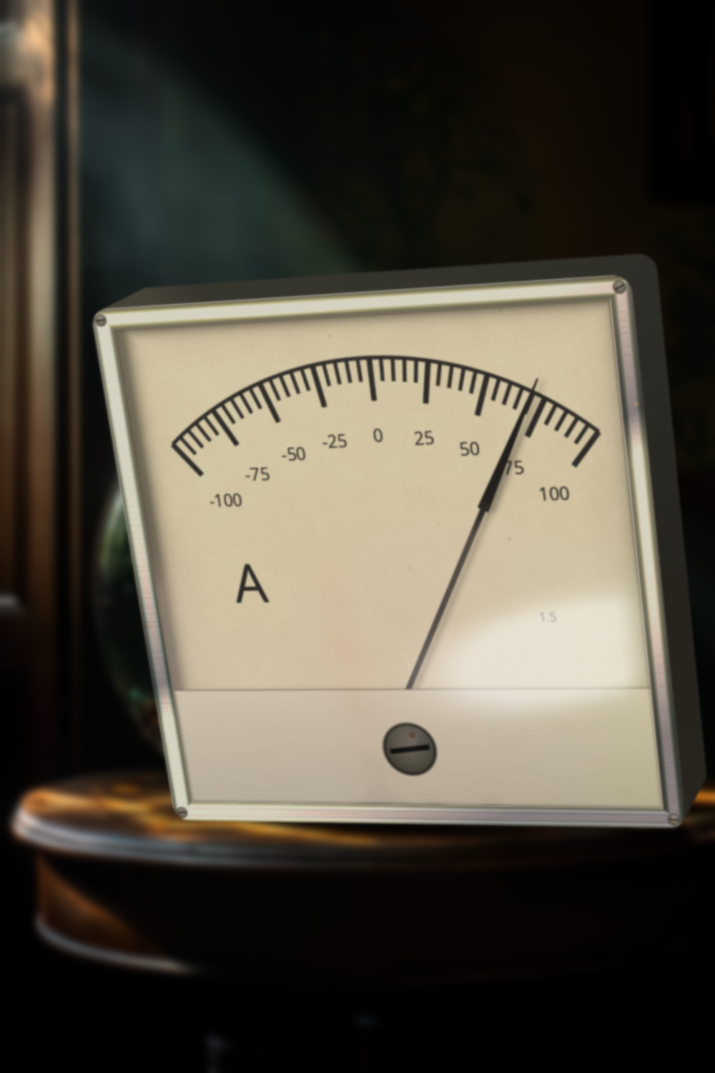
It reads 70; A
